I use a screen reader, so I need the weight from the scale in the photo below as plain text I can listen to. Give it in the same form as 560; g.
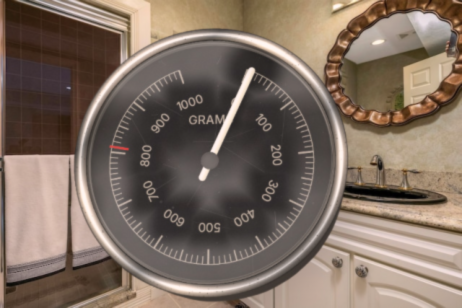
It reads 10; g
